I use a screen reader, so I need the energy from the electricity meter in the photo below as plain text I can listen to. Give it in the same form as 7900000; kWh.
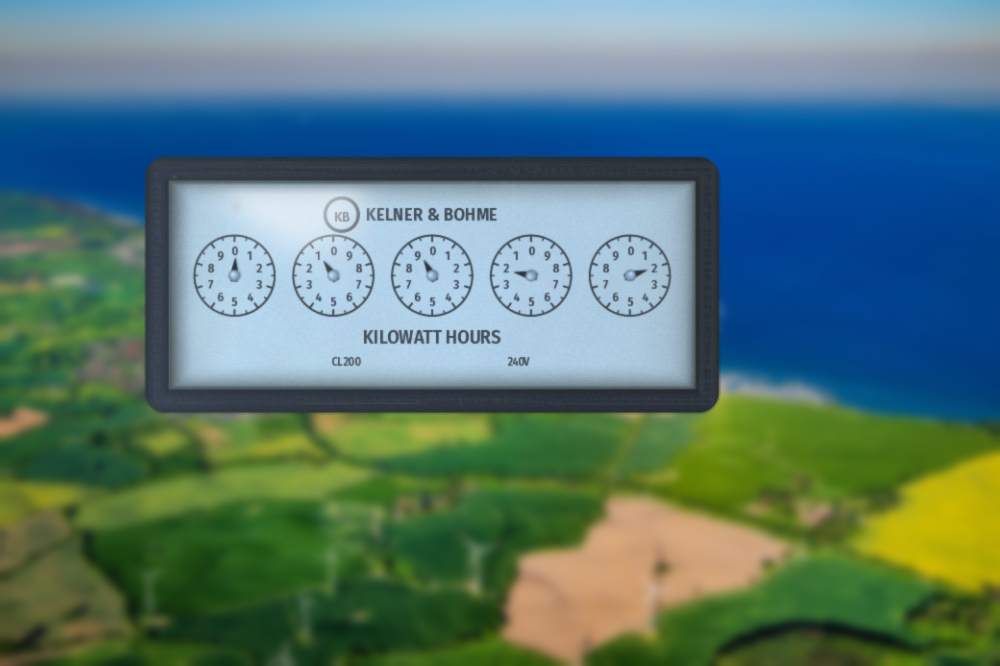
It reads 922; kWh
